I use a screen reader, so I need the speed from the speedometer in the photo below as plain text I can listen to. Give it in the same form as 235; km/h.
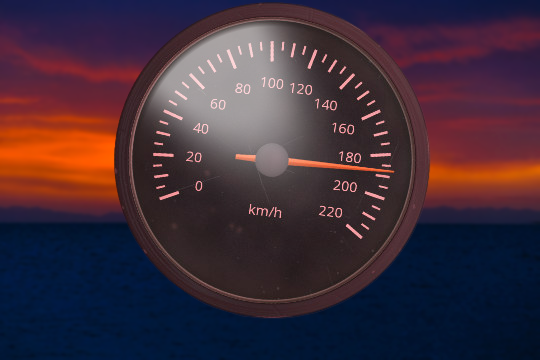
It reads 187.5; km/h
